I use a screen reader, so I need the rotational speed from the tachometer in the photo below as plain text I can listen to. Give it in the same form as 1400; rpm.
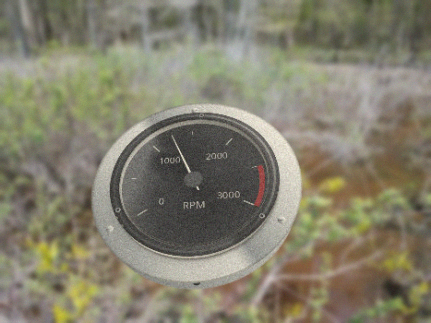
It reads 1250; rpm
